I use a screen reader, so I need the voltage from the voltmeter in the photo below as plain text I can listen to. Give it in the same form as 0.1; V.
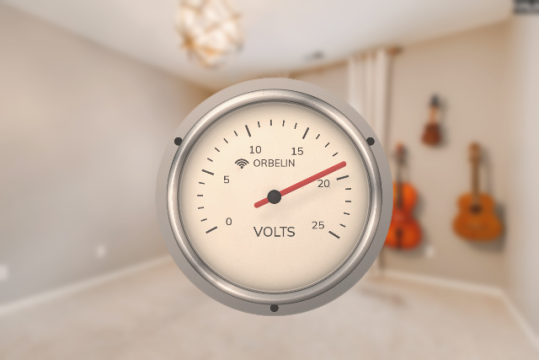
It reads 19; V
